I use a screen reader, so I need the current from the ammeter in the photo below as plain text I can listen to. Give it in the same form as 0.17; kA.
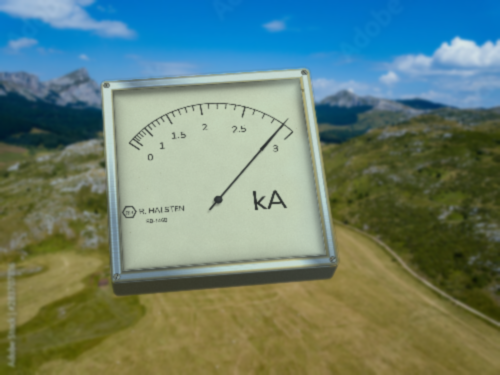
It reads 2.9; kA
